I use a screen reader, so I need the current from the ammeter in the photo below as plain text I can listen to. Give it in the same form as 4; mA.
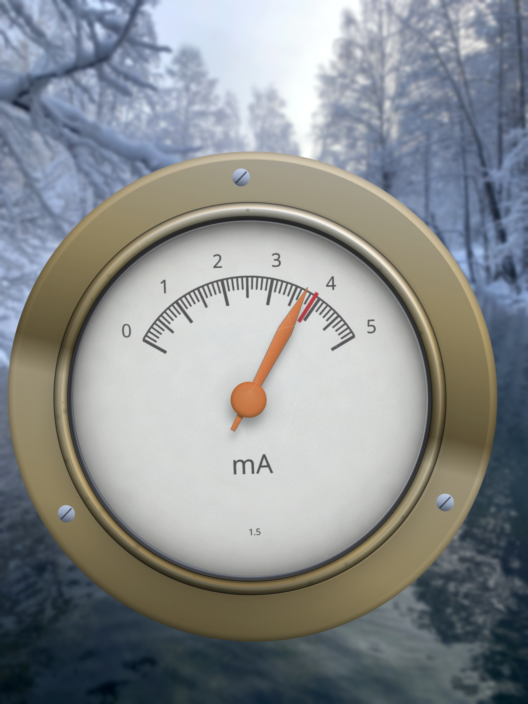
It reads 3.7; mA
